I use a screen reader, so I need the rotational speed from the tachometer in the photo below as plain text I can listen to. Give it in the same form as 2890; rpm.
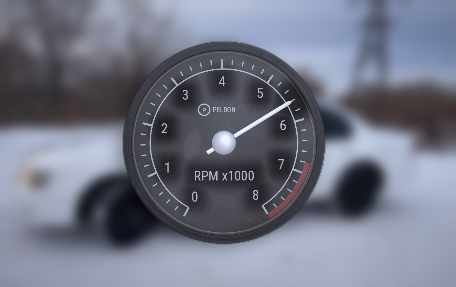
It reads 5600; rpm
